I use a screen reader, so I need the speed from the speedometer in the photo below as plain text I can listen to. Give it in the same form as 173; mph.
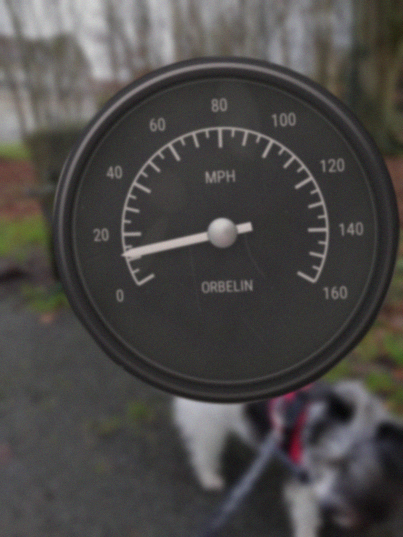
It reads 12.5; mph
